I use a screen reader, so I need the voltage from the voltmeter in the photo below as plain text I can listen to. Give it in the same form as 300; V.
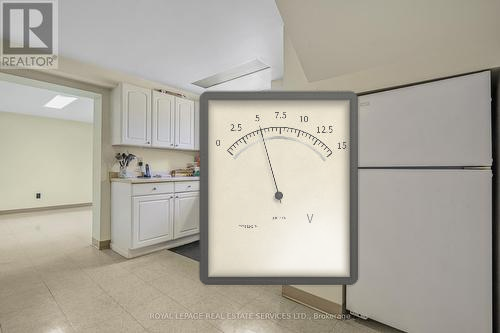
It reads 5; V
